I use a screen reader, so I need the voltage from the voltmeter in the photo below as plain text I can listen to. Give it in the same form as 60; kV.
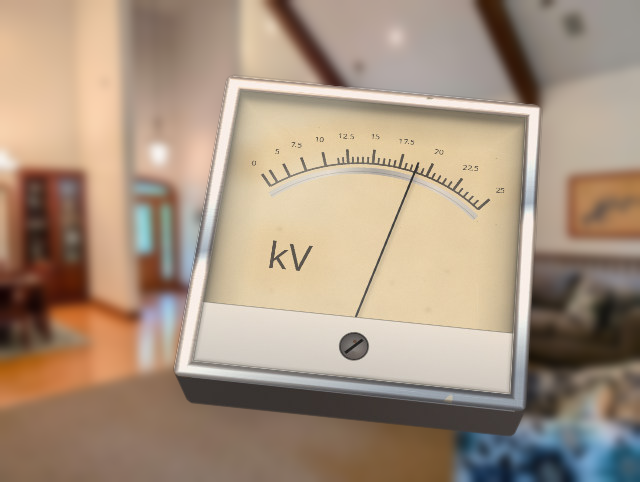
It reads 19; kV
